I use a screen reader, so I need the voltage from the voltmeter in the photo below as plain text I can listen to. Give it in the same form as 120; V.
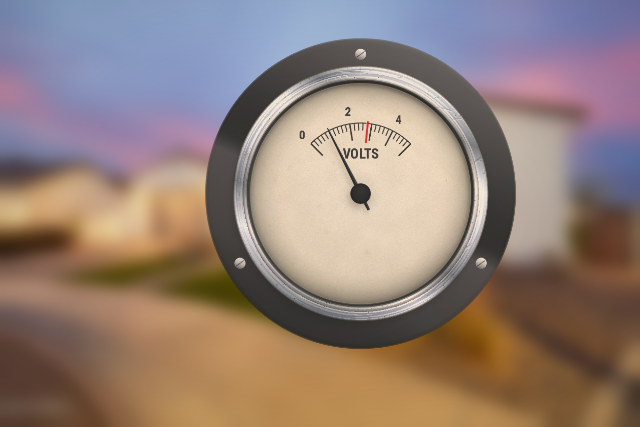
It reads 1; V
